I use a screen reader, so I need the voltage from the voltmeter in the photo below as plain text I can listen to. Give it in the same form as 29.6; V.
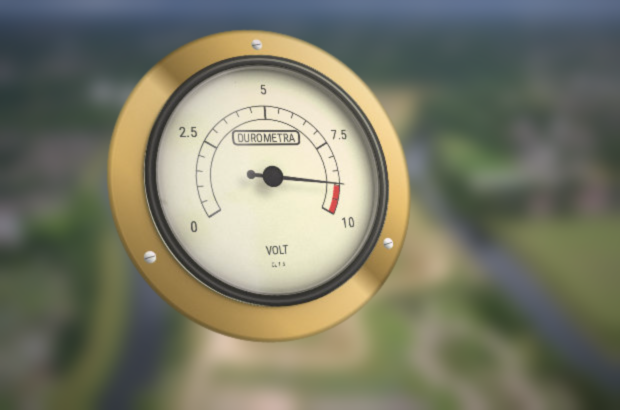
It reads 9; V
